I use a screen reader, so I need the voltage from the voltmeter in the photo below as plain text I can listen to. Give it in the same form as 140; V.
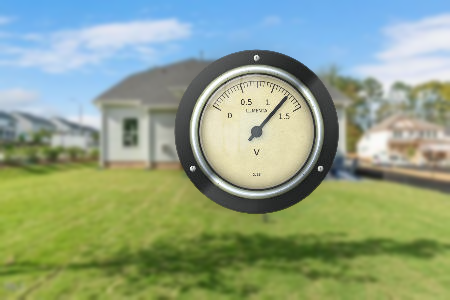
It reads 1.25; V
